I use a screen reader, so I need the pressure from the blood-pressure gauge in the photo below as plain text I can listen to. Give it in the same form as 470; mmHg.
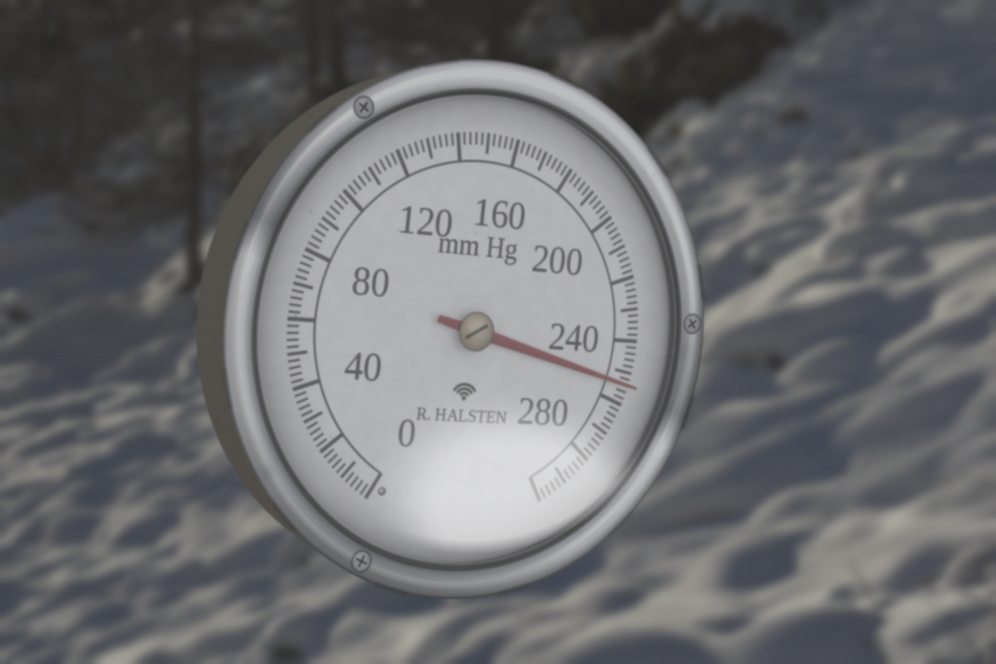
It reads 254; mmHg
